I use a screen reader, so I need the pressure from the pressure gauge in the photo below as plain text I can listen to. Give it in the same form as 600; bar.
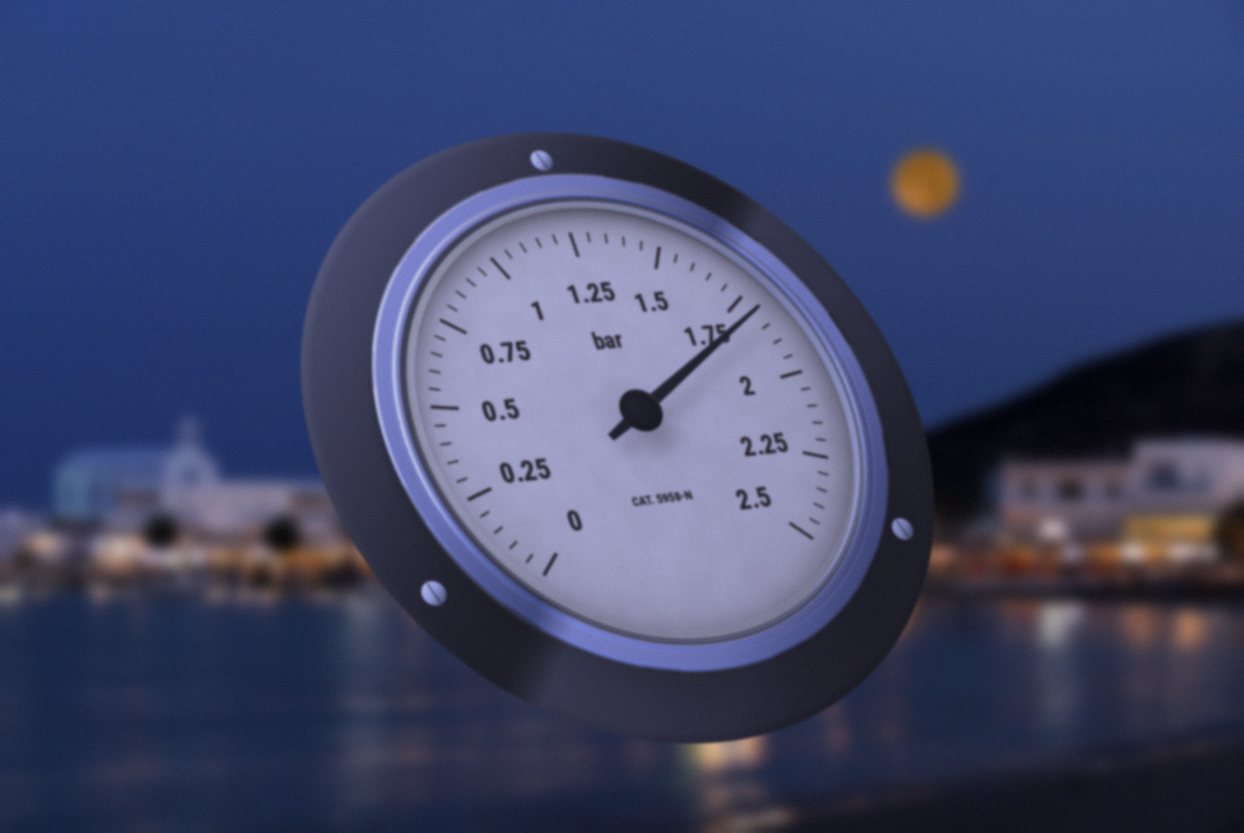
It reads 1.8; bar
